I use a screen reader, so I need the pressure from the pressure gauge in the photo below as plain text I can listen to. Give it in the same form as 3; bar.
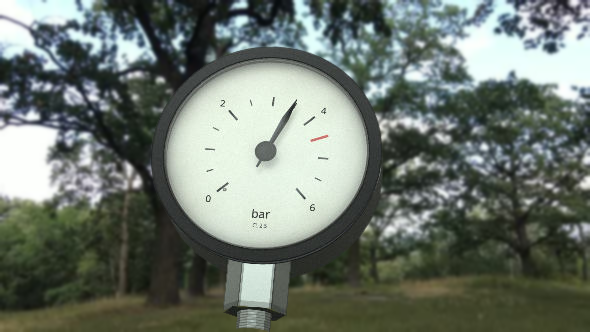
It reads 3.5; bar
